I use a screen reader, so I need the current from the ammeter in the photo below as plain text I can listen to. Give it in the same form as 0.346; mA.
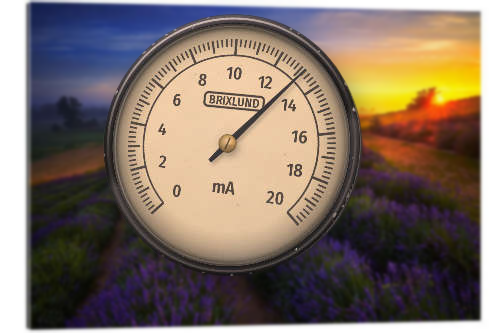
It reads 13.2; mA
